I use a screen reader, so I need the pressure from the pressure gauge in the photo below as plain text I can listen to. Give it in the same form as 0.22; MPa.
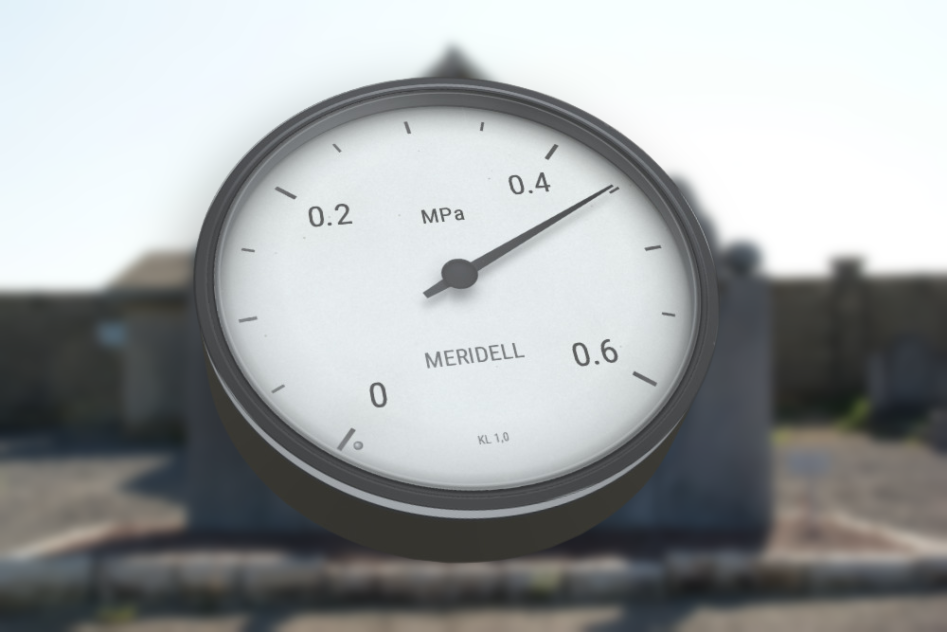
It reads 0.45; MPa
